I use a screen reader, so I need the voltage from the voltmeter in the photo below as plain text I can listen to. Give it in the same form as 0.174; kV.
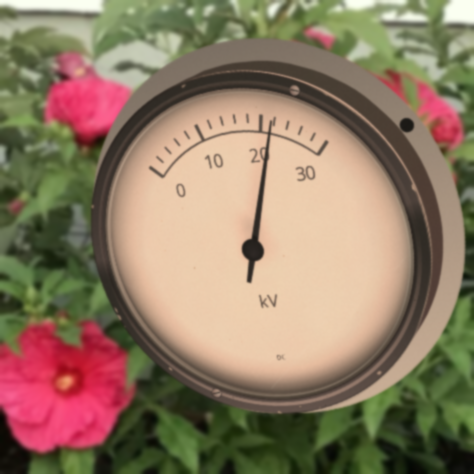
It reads 22; kV
